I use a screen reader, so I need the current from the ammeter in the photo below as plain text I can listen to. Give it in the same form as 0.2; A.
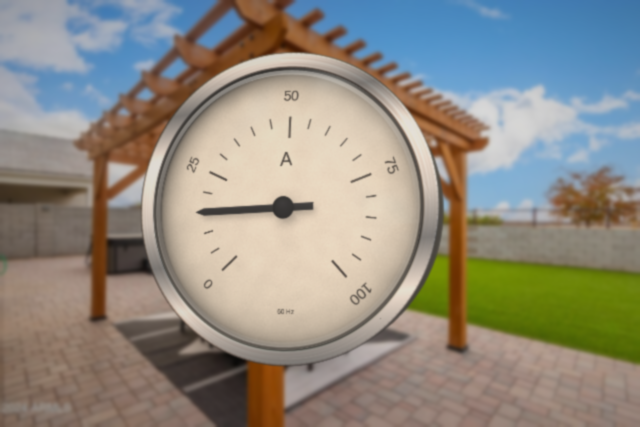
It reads 15; A
